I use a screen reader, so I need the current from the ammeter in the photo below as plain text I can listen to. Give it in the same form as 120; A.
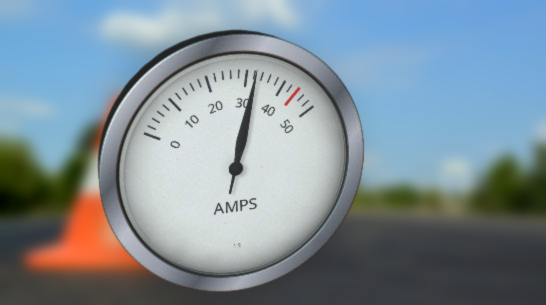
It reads 32; A
